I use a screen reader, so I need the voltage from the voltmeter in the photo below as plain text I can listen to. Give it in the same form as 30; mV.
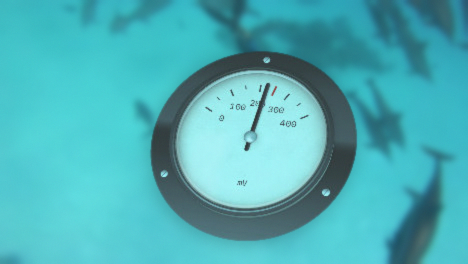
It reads 225; mV
